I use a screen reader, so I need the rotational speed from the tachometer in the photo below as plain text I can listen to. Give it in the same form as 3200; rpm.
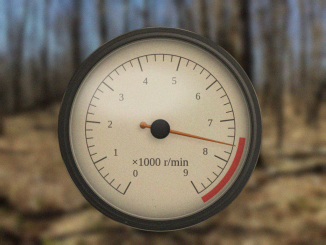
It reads 7600; rpm
